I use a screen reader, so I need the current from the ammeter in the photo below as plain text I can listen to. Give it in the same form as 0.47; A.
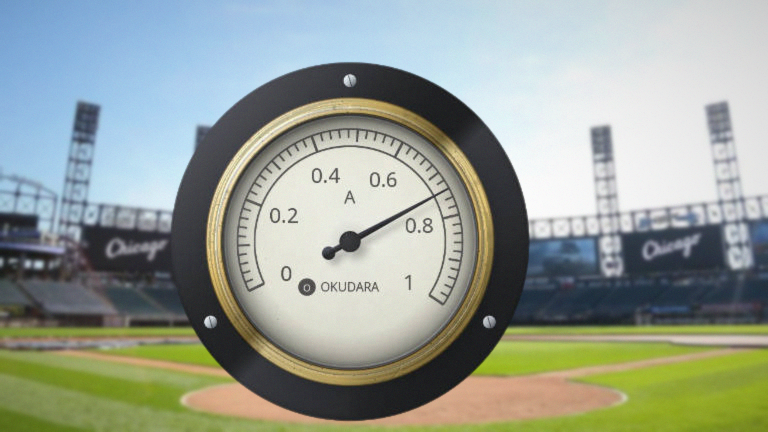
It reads 0.74; A
